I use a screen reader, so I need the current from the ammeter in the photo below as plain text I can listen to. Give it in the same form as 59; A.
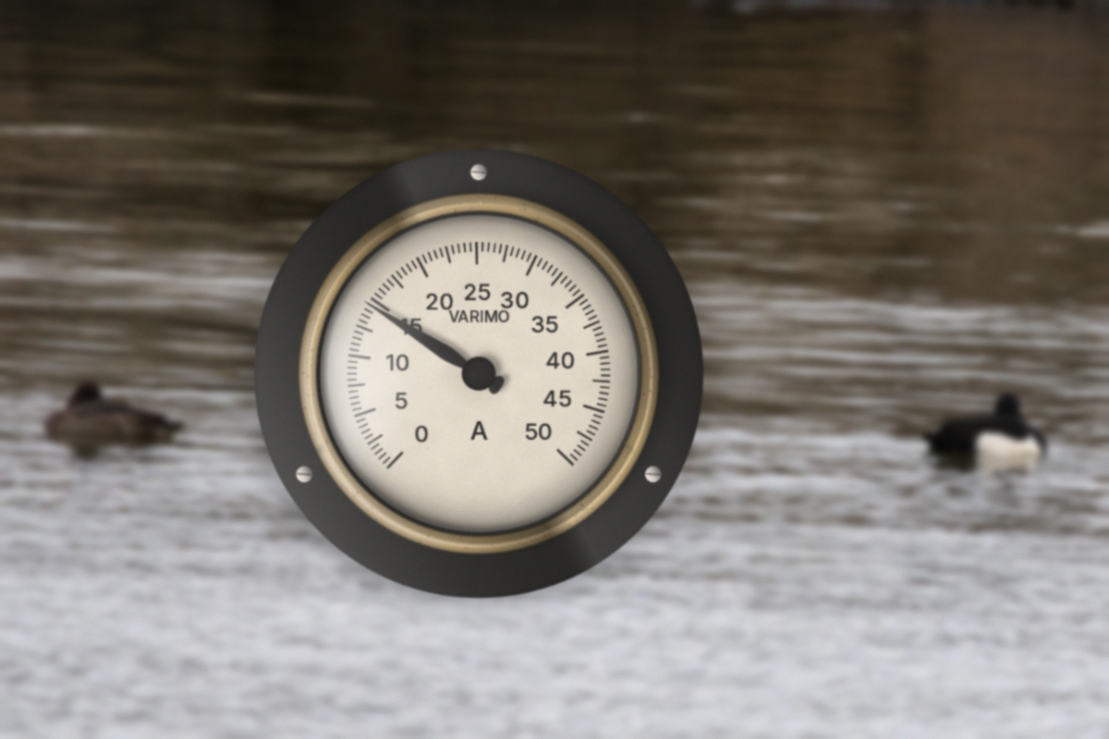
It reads 14.5; A
